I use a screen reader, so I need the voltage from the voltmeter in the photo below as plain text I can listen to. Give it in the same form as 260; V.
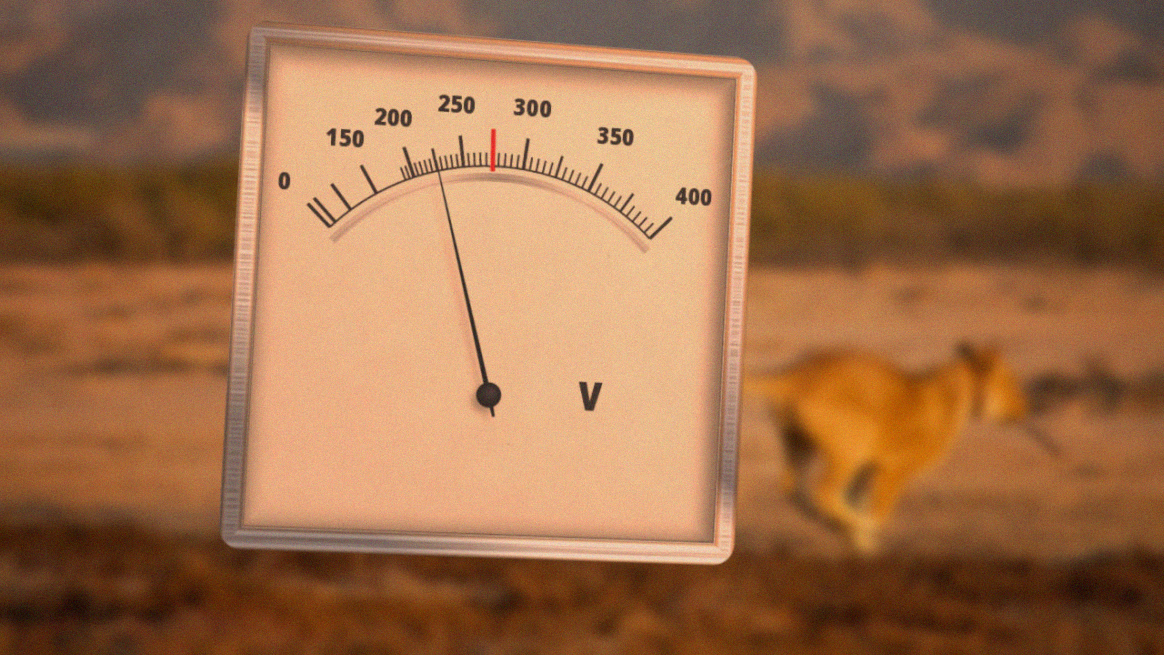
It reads 225; V
